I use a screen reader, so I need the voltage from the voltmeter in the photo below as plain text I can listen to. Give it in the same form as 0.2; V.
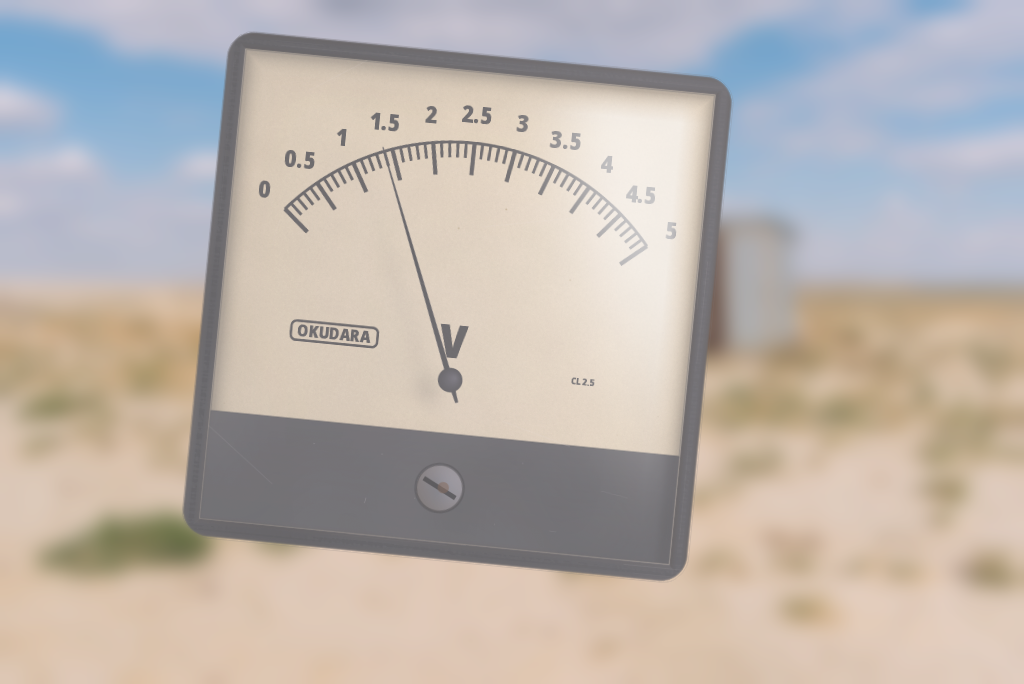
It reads 1.4; V
